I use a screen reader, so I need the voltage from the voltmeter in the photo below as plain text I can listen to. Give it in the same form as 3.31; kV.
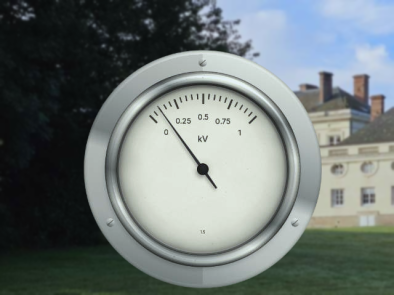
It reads 0.1; kV
